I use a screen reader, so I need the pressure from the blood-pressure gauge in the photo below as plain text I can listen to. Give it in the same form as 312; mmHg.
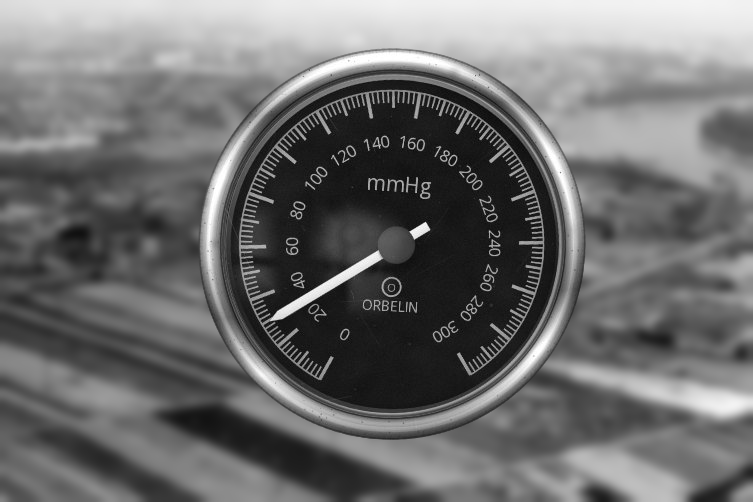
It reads 30; mmHg
